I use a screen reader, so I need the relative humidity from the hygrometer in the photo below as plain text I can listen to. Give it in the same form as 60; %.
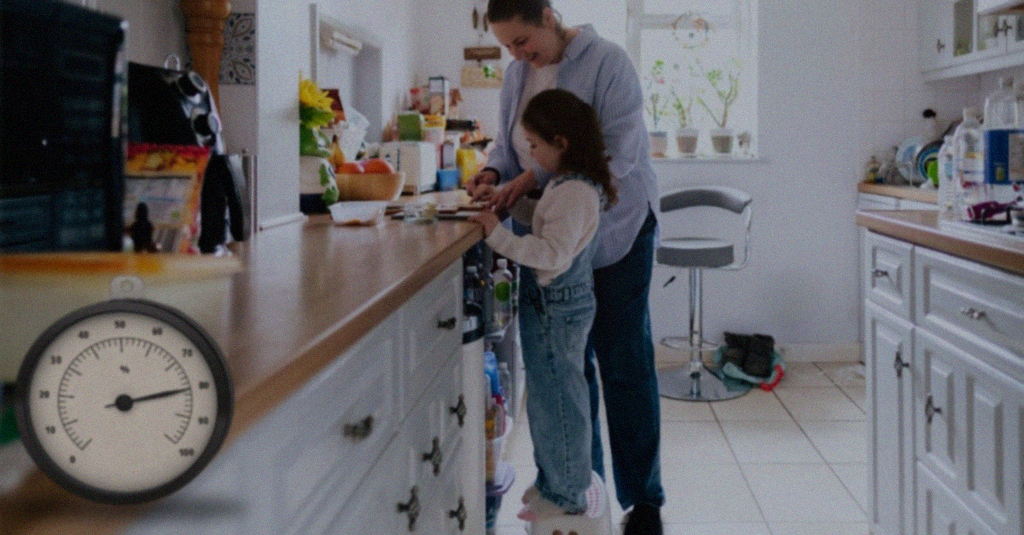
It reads 80; %
